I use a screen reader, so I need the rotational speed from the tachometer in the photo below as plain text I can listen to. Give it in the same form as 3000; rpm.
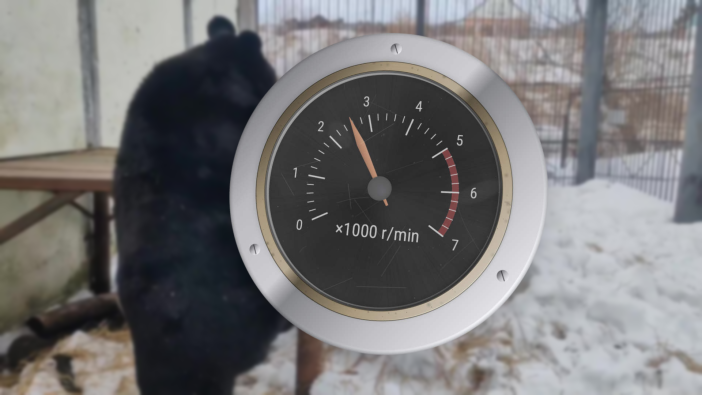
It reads 2600; rpm
